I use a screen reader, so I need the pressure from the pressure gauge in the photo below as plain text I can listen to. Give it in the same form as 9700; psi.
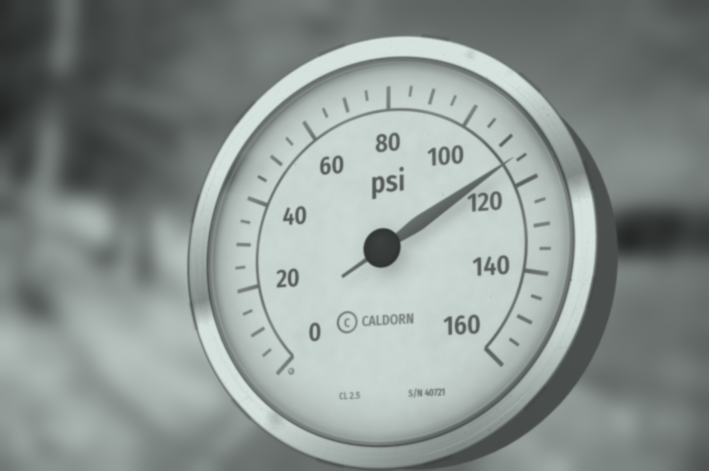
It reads 115; psi
